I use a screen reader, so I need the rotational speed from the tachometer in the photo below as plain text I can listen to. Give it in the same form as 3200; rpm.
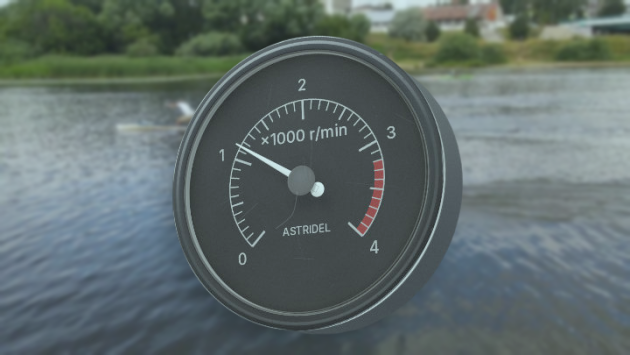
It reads 1150; rpm
